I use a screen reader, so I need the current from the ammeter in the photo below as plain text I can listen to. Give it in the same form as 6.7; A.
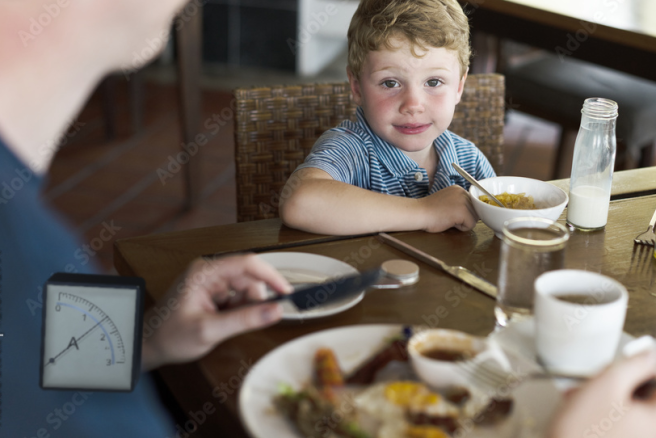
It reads 1.5; A
